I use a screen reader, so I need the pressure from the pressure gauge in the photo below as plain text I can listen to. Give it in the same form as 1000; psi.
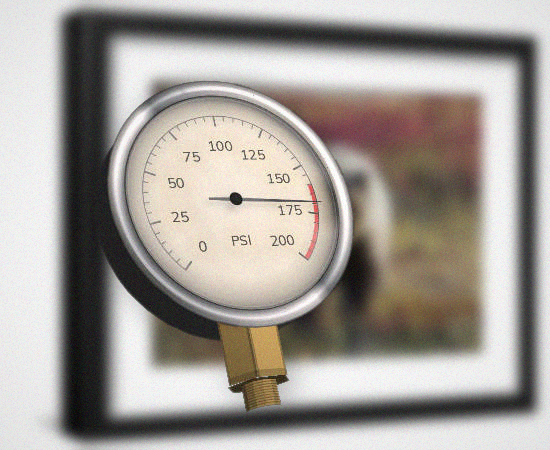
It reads 170; psi
